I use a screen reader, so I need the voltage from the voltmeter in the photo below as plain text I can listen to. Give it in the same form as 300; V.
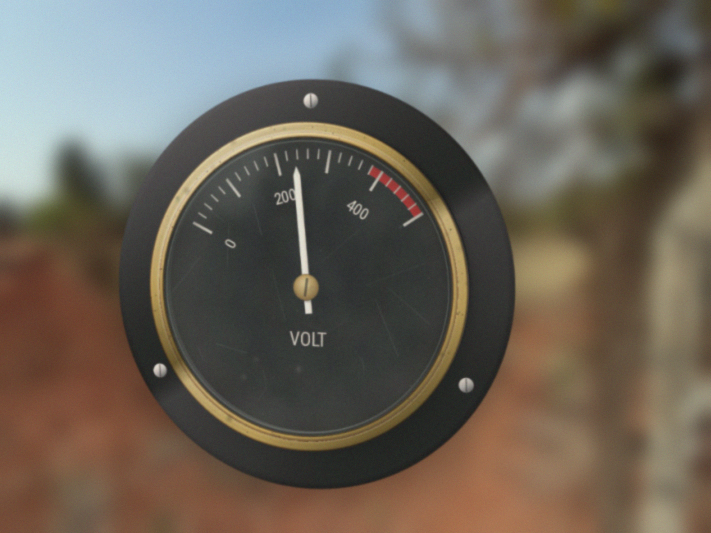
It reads 240; V
